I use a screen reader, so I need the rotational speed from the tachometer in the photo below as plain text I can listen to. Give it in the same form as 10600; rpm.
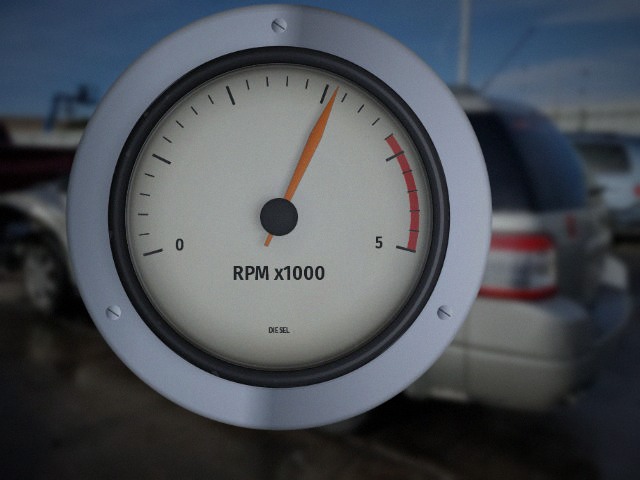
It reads 3100; rpm
